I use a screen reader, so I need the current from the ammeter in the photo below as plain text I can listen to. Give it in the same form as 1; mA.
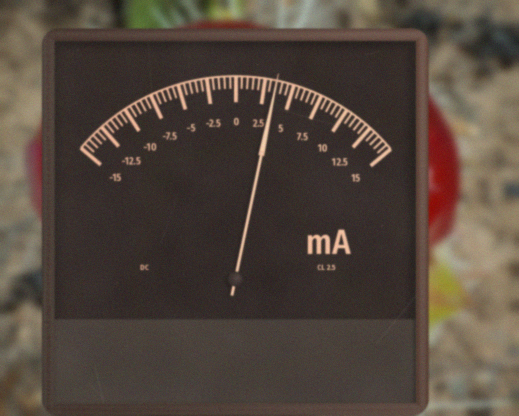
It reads 3.5; mA
